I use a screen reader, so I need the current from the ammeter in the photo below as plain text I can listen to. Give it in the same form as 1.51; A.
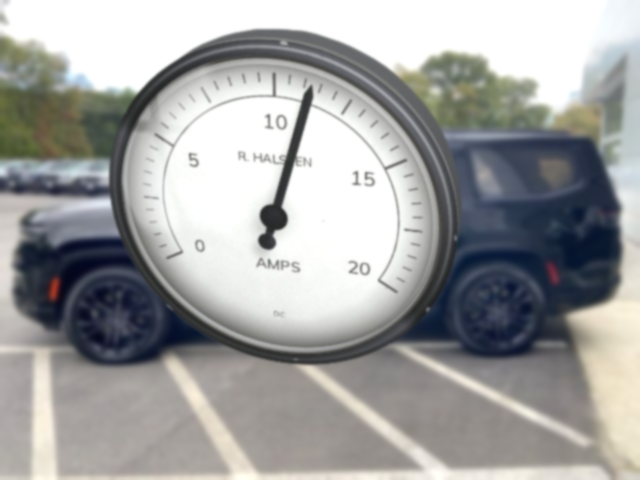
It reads 11.25; A
